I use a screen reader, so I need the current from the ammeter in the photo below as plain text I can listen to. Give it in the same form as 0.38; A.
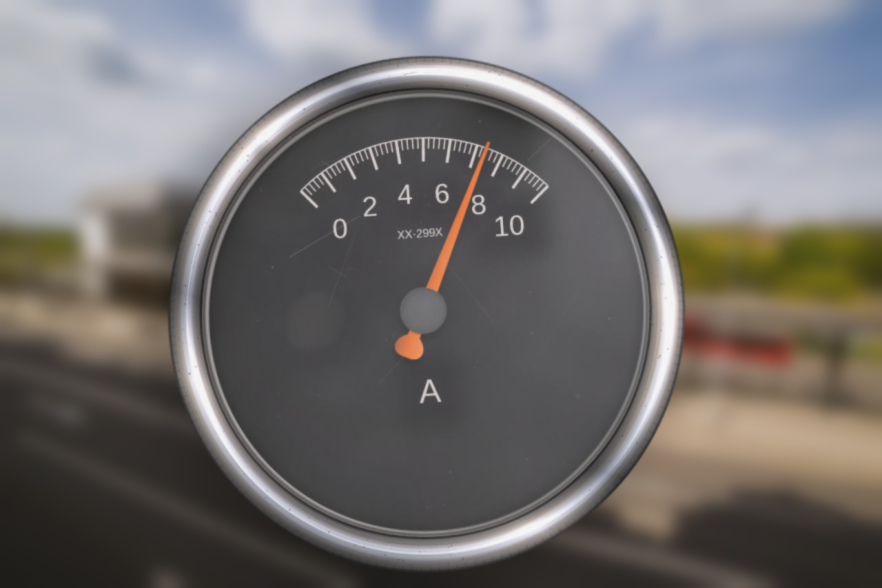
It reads 7.4; A
